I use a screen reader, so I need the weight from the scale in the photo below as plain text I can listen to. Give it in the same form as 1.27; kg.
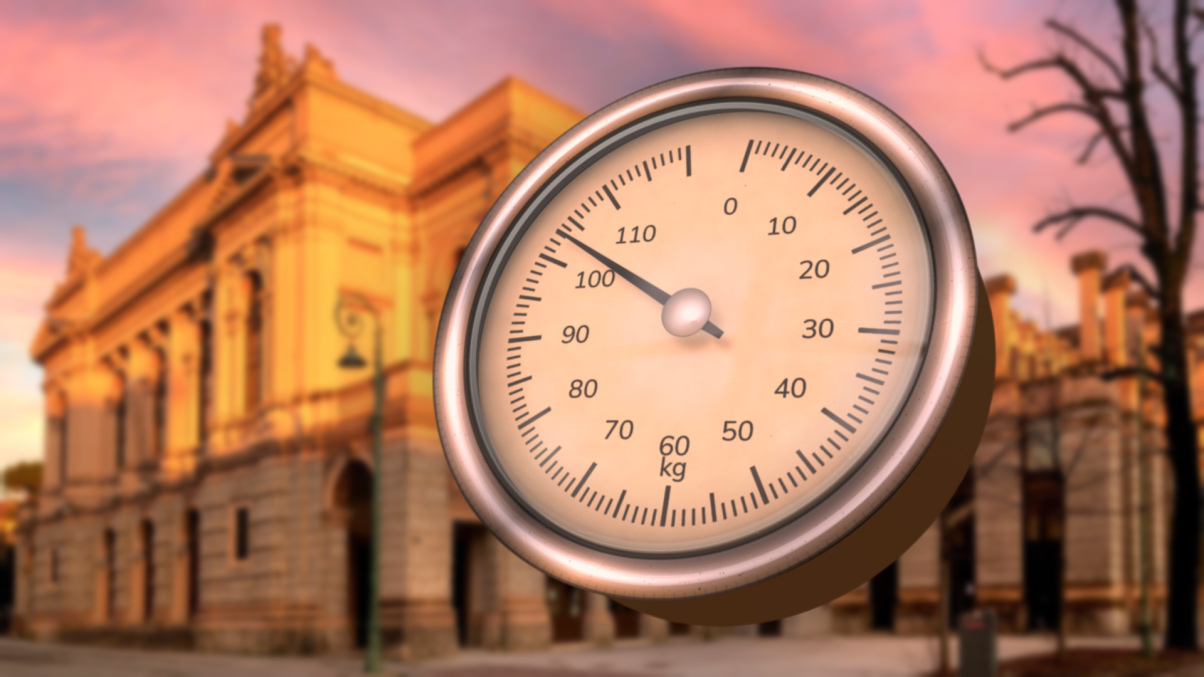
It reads 103; kg
